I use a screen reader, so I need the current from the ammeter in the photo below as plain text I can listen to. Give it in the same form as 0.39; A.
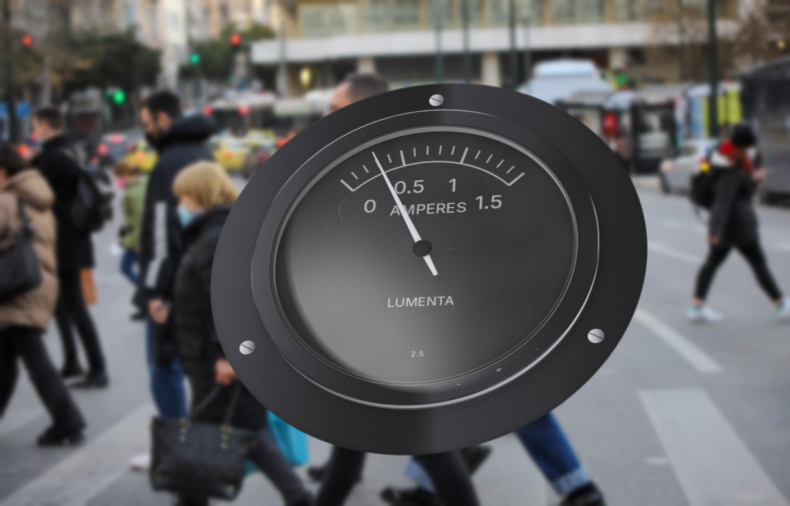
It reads 0.3; A
